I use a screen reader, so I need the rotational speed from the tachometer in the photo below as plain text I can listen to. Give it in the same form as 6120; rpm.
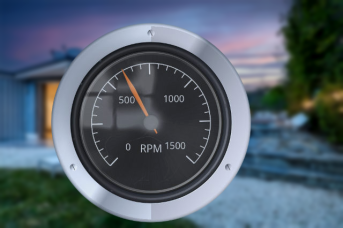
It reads 600; rpm
